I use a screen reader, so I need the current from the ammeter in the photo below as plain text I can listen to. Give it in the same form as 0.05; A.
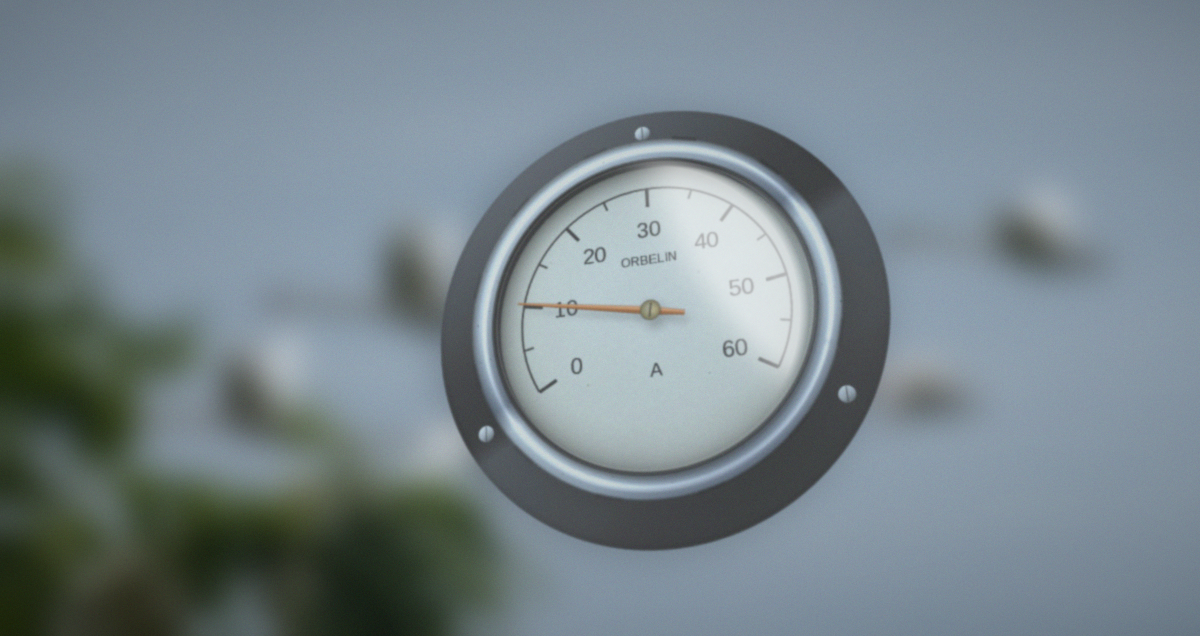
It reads 10; A
